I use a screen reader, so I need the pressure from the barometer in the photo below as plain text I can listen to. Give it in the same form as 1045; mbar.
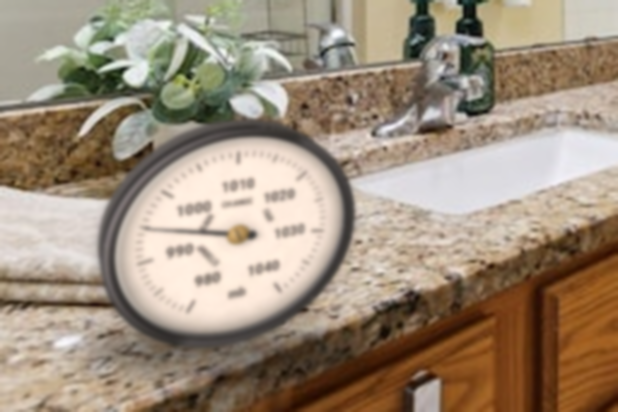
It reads 995; mbar
